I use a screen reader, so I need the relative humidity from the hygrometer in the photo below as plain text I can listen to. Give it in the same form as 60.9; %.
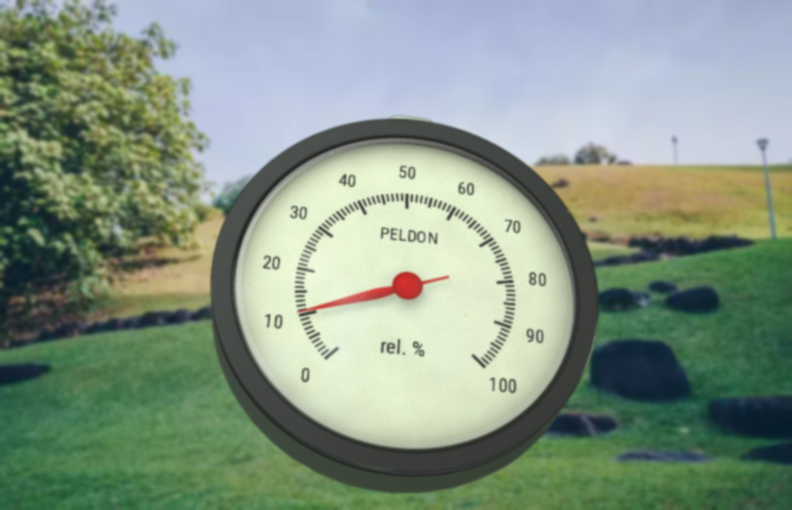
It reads 10; %
